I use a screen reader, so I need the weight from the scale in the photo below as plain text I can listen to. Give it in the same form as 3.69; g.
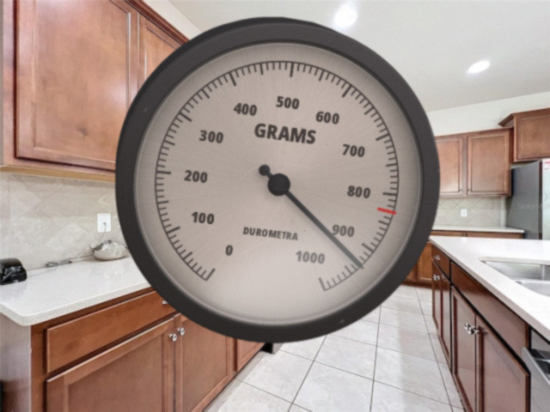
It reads 930; g
